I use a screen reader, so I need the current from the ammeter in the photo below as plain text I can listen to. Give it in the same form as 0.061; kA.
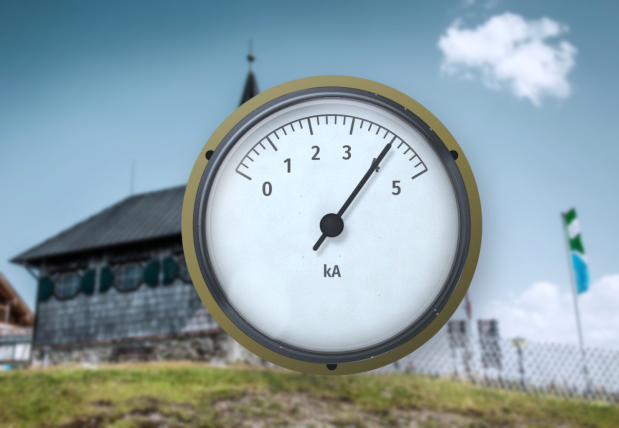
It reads 4; kA
